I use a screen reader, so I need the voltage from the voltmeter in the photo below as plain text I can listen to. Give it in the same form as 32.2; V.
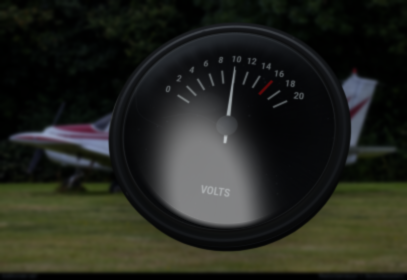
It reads 10; V
